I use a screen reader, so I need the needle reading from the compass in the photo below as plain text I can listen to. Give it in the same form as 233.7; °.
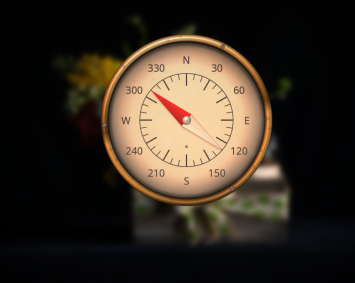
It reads 310; °
